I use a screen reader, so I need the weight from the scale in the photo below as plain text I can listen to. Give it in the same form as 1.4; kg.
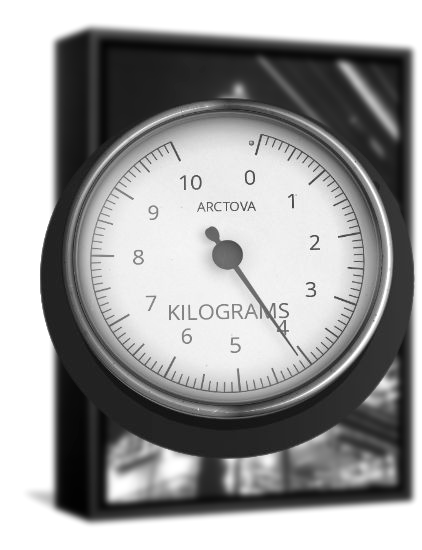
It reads 4.1; kg
